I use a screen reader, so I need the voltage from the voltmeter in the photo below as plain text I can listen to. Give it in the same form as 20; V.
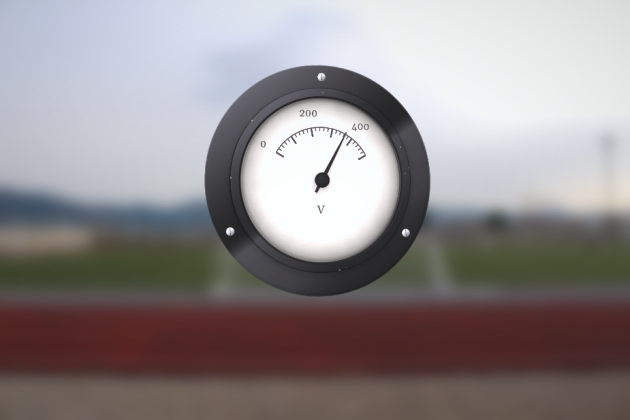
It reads 360; V
